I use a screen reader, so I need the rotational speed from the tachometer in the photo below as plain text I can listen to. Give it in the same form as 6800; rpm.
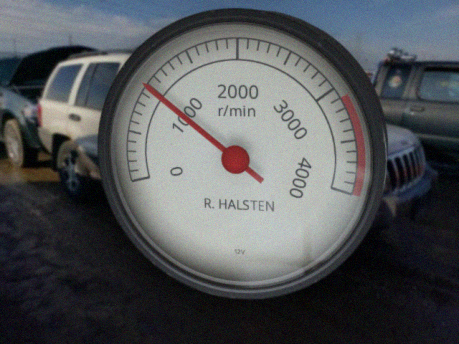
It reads 1000; rpm
